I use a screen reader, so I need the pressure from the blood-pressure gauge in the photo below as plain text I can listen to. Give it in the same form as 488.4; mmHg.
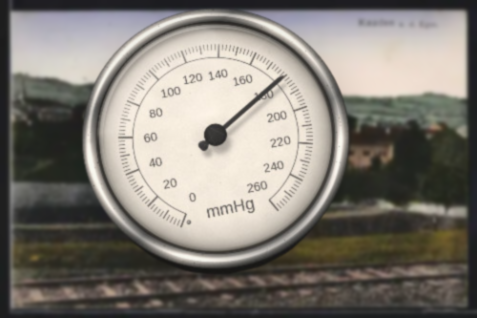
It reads 180; mmHg
